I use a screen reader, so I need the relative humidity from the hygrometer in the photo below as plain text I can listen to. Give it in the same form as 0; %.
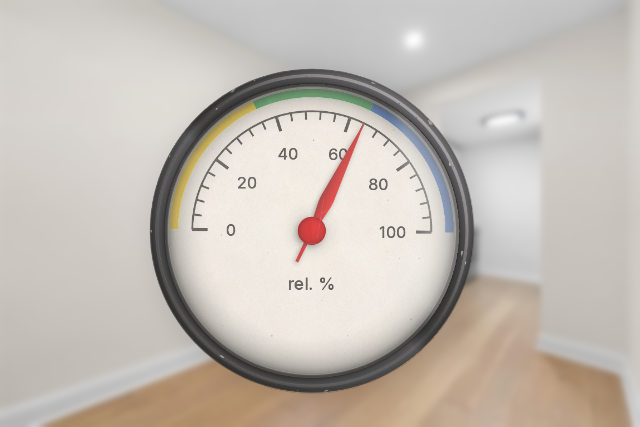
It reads 64; %
